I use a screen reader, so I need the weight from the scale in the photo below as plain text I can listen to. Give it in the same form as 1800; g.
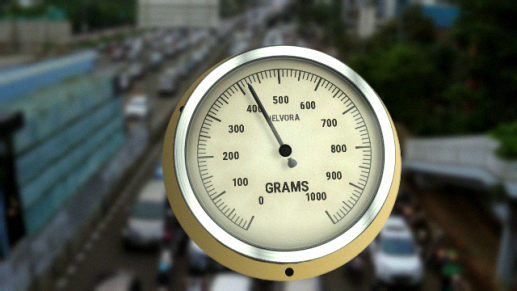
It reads 420; g
